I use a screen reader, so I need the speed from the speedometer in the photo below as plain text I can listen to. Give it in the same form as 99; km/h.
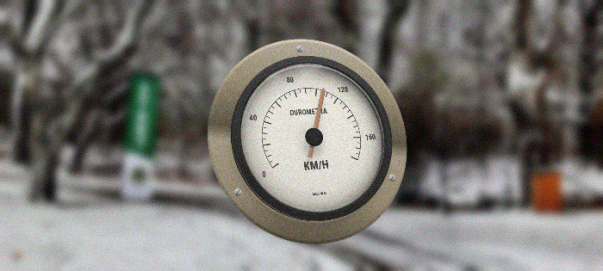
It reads 105; km/h
